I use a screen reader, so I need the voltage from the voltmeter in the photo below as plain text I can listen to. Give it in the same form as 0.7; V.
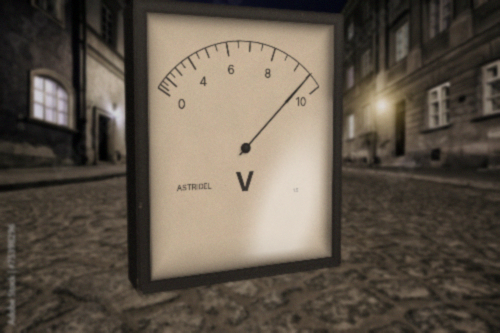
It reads 9.5; V
